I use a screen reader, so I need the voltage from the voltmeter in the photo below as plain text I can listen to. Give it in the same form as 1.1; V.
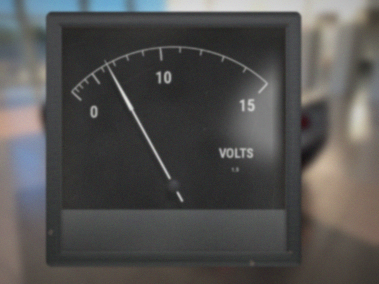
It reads 6.5; V
